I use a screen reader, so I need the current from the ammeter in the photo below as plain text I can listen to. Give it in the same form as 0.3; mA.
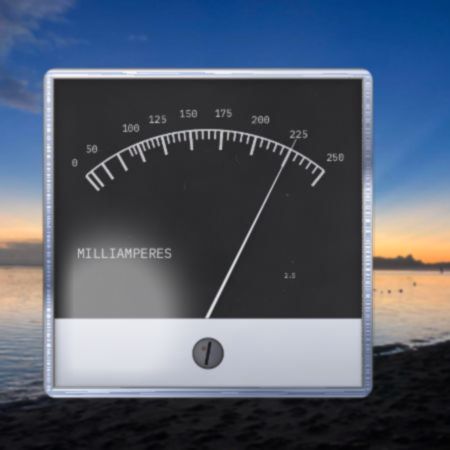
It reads 225; mA
